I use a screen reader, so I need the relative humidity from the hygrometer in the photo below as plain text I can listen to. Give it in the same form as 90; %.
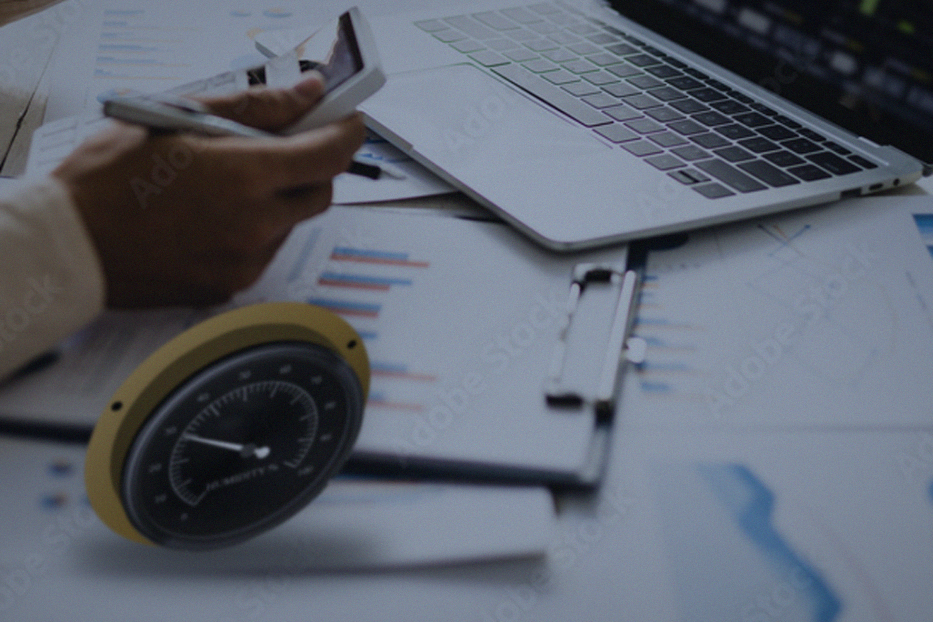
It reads 30; %
